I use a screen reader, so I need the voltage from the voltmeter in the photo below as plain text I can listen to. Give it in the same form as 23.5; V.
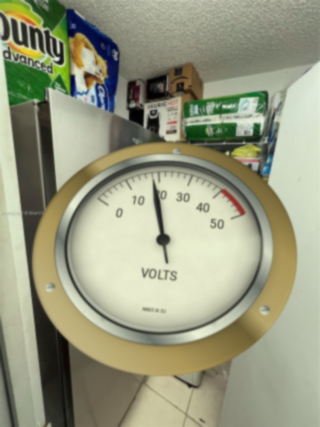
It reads 18; V
